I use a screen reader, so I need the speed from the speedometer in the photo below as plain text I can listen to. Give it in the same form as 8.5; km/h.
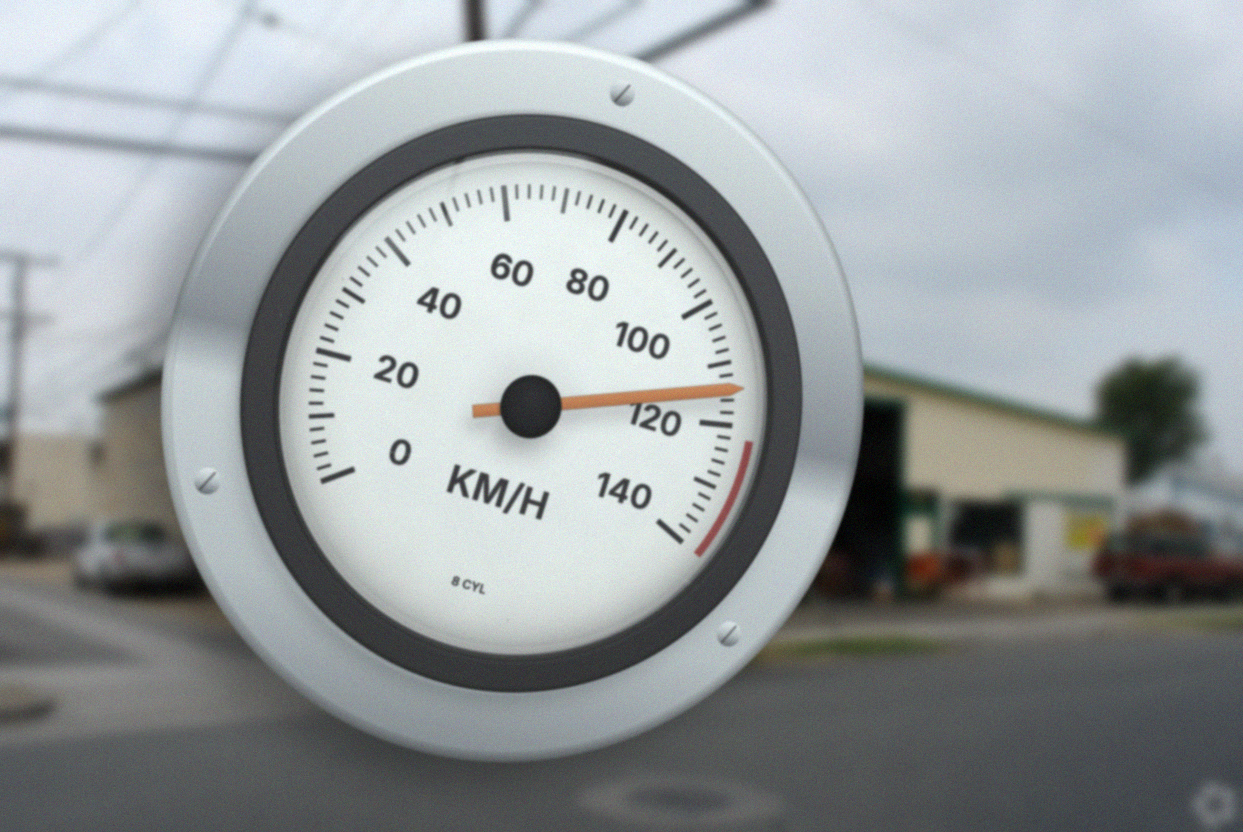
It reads 114; km/h
